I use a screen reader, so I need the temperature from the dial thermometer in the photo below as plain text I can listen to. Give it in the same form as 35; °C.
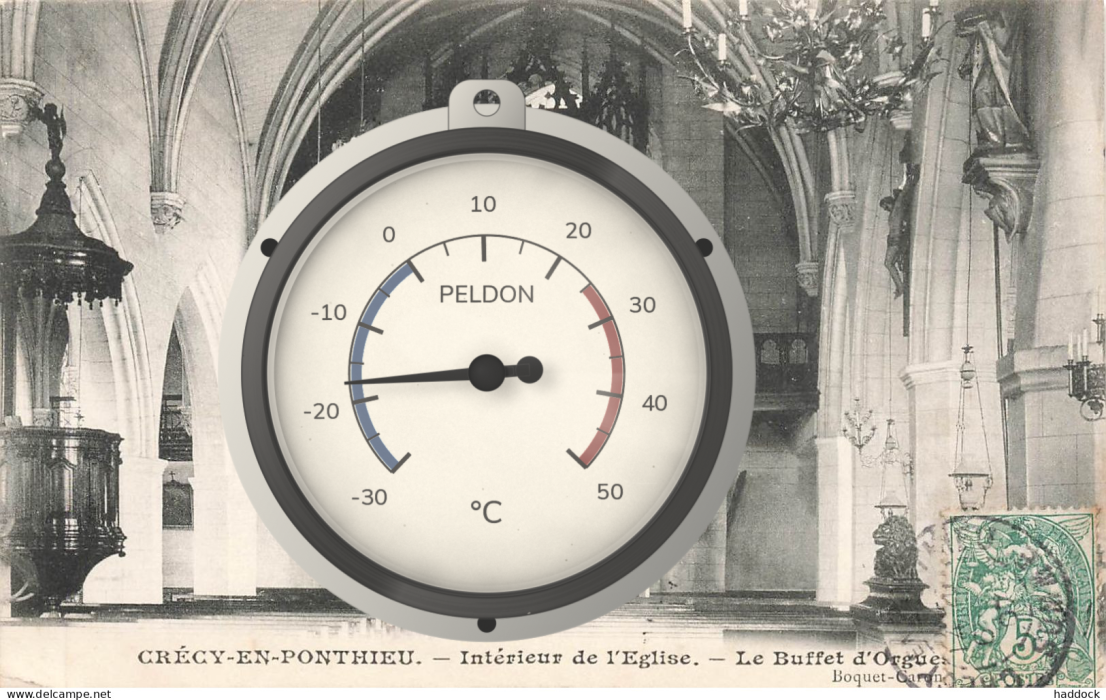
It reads -17.5; °C
